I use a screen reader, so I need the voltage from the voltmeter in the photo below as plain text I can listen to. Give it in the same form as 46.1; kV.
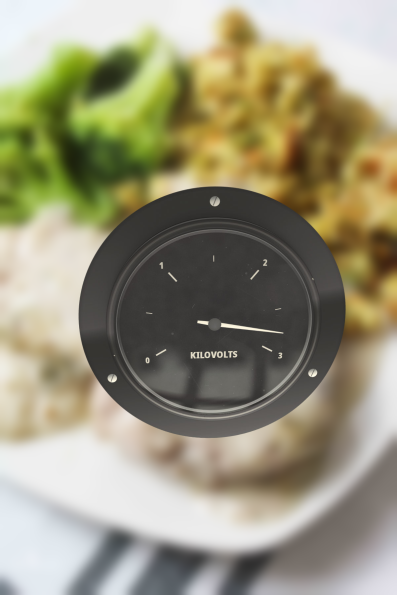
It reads 2.75; kV
